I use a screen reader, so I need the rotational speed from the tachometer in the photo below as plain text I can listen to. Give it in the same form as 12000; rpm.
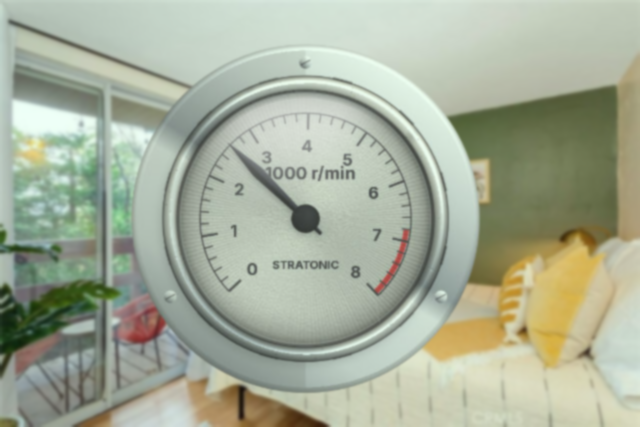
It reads 2600; rpm
